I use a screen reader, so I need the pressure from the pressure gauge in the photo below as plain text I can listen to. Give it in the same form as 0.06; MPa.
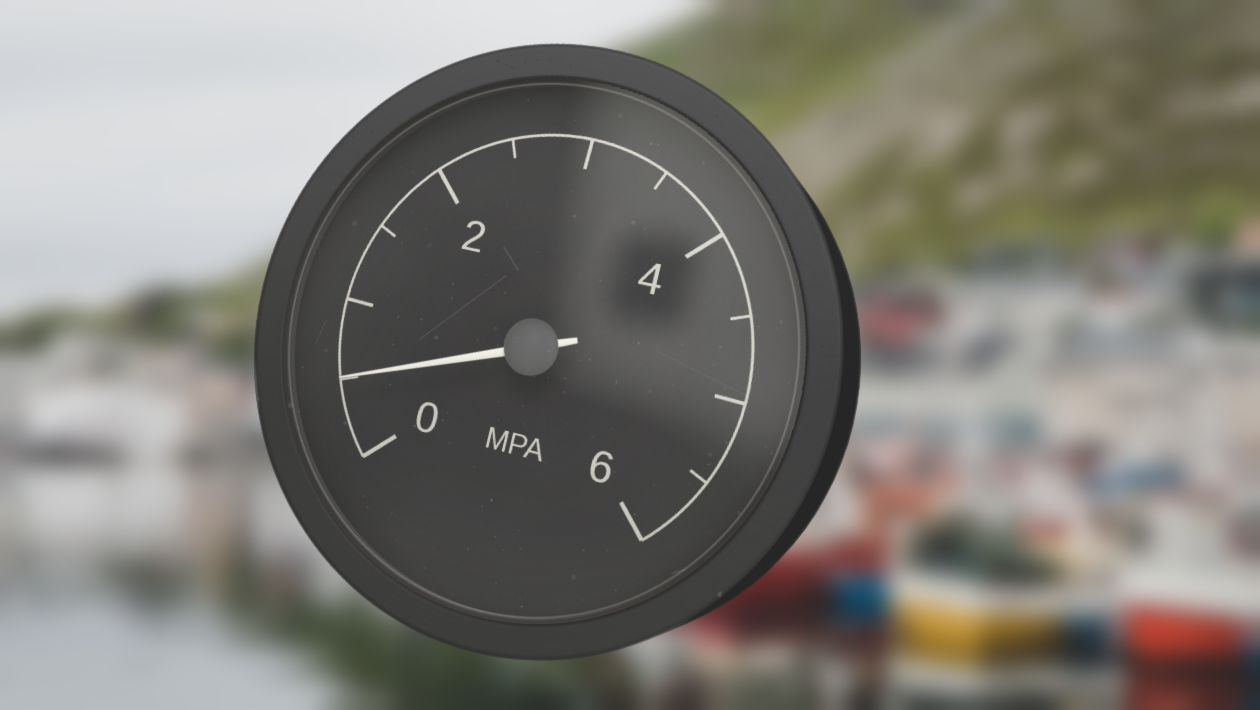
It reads 0.5; MPa
